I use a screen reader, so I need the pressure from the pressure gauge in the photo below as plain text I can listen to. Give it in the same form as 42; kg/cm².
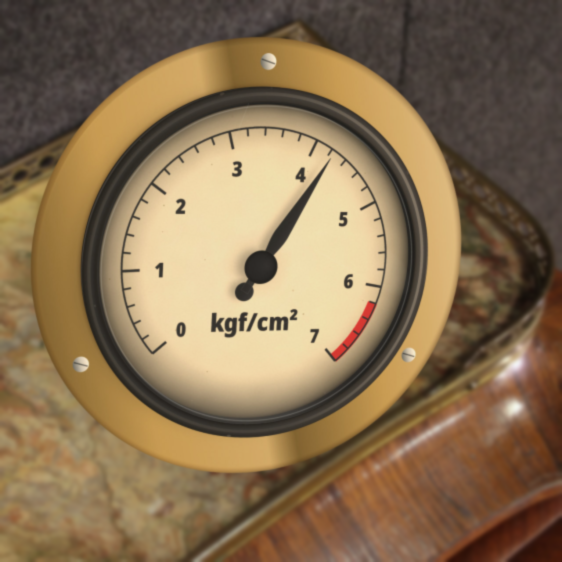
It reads 4.2; kg/cm²
